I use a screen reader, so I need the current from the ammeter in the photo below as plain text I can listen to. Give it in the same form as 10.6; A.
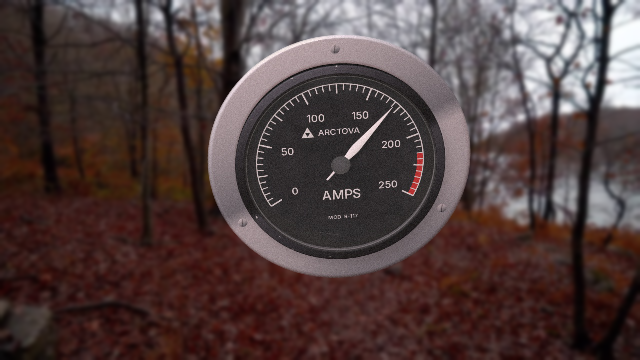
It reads 170; A
